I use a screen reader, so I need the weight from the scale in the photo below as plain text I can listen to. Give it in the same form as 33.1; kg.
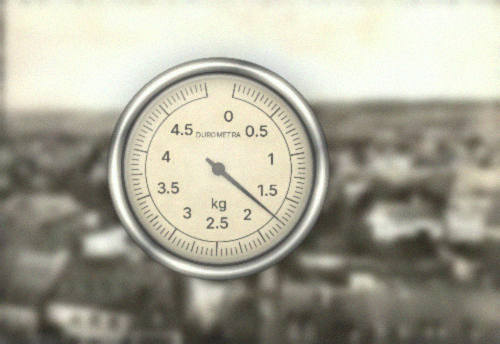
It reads 1.75; kg
